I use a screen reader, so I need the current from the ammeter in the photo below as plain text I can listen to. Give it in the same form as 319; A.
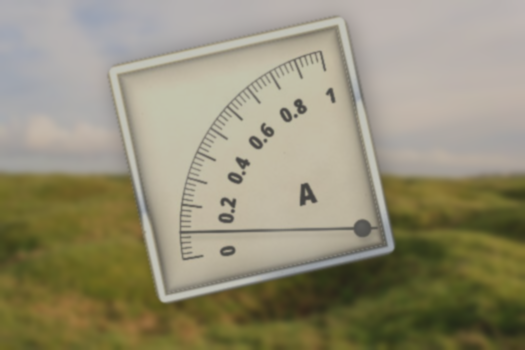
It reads 0.1; A
